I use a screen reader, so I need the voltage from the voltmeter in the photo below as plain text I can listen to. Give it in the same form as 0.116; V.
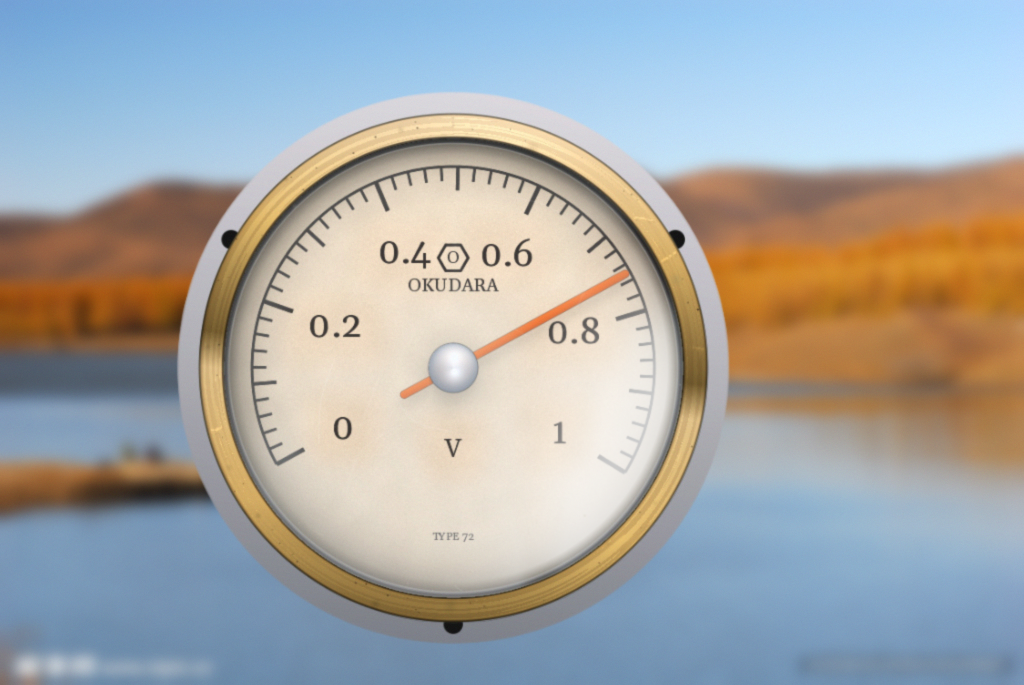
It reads 0.75; V
